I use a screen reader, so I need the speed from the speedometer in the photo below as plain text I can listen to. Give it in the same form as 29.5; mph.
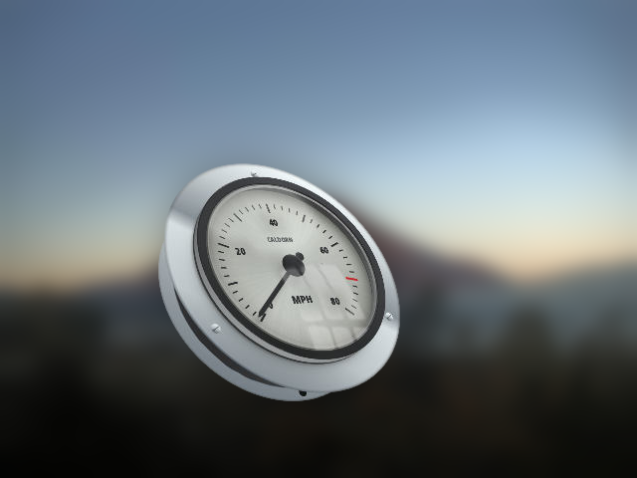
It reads 1; mph
